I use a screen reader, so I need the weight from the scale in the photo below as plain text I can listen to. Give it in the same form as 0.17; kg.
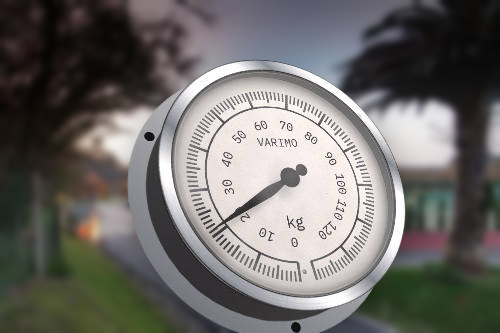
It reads 21; kg
